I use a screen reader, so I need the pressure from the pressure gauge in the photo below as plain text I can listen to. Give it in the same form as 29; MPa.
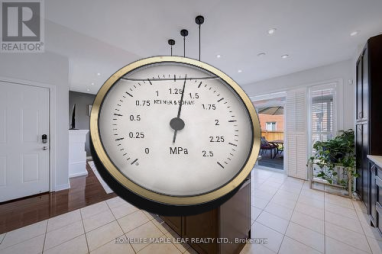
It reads 1.35; MPa
